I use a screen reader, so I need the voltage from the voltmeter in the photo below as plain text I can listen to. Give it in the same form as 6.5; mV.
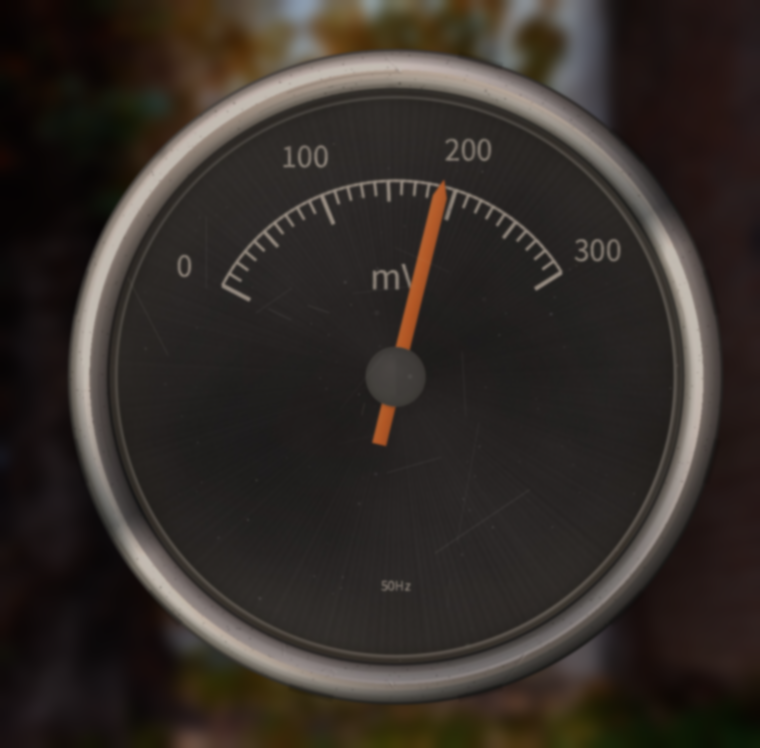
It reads 190; mV
